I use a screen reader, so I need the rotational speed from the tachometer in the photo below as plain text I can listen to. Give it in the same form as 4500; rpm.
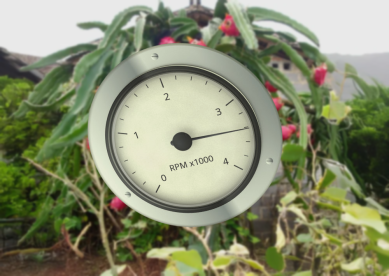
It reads 3400; rpm
